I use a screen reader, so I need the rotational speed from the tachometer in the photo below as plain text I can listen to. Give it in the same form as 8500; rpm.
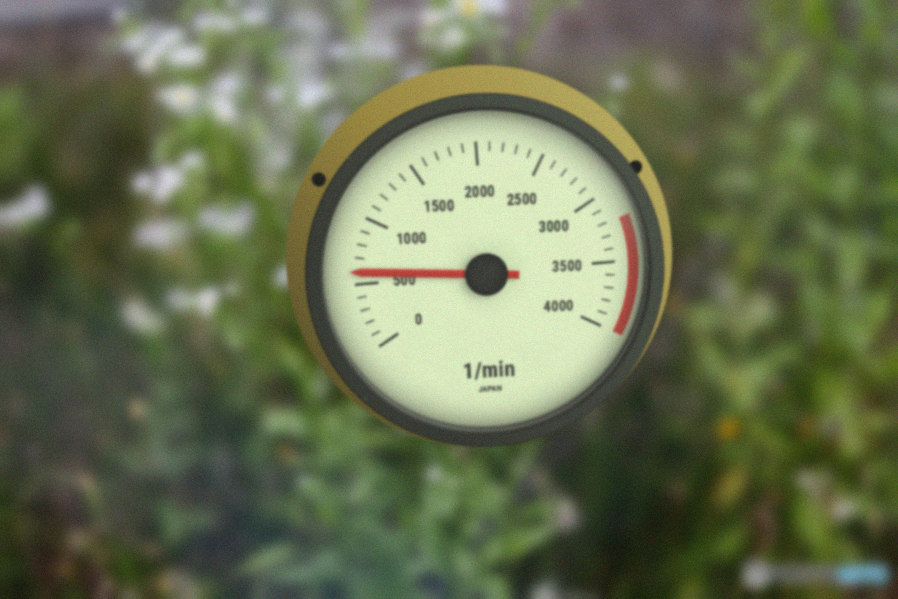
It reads 600; rpm
